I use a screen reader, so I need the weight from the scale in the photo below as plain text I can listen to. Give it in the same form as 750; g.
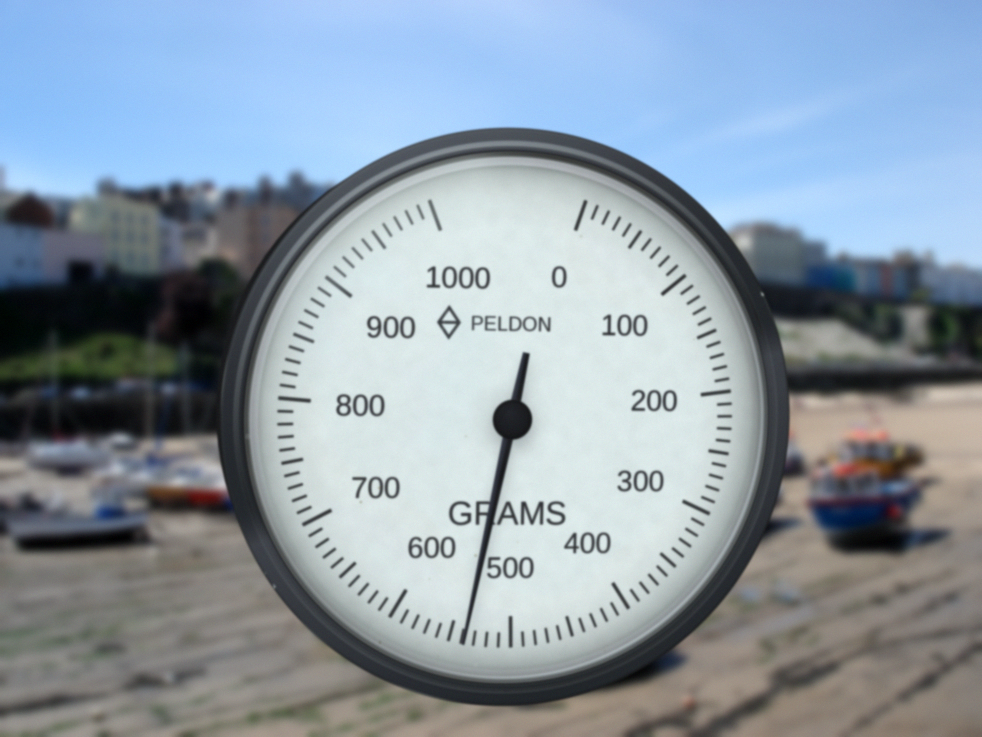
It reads 540; g
